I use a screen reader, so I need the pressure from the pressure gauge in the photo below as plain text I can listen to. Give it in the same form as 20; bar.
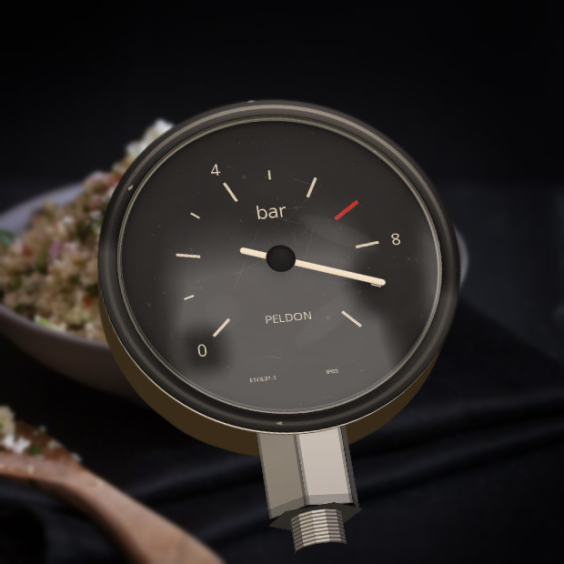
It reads 9; bar
